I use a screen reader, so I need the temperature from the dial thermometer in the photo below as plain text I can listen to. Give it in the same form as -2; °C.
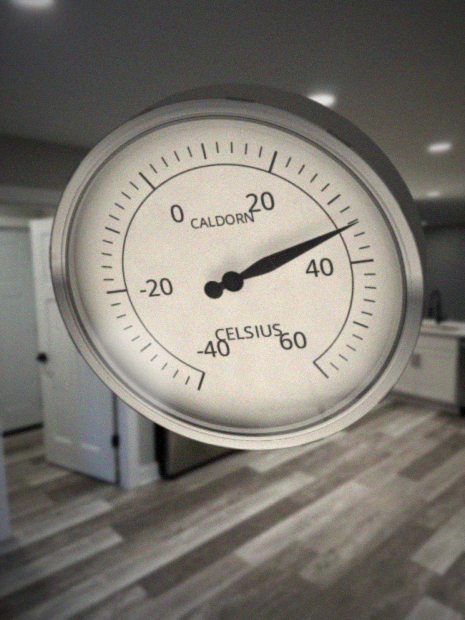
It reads 34; °C
